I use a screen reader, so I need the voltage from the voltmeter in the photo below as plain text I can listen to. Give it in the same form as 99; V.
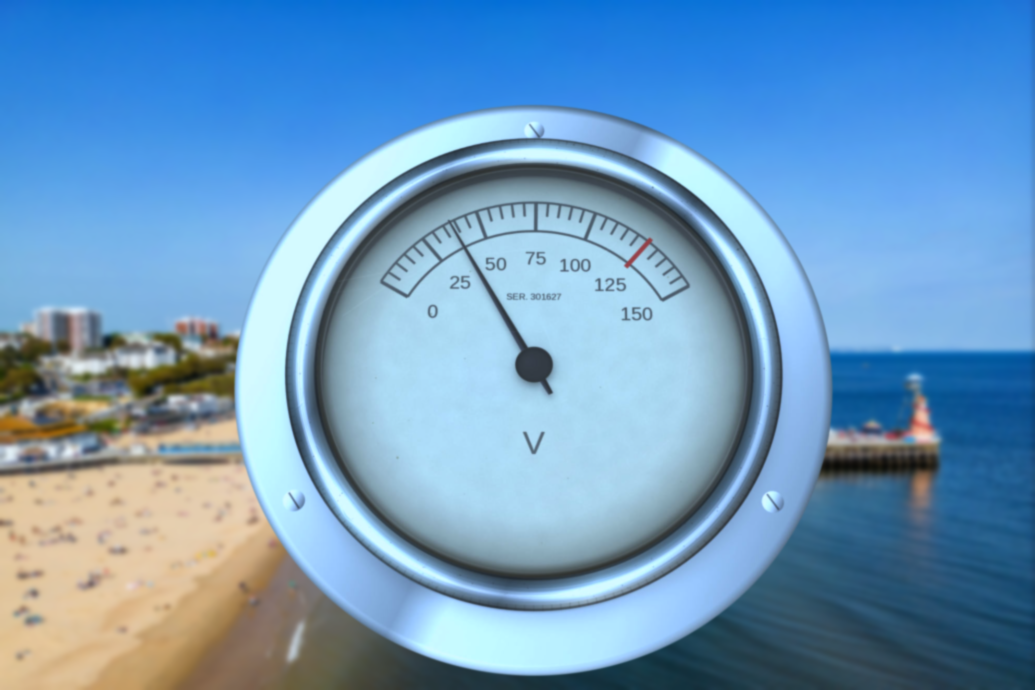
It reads 37.5; V
